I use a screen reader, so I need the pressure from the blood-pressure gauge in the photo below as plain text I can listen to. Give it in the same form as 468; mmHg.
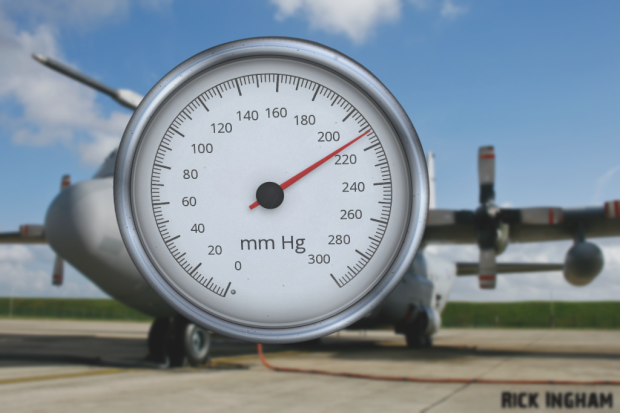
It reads 212; mmHg
